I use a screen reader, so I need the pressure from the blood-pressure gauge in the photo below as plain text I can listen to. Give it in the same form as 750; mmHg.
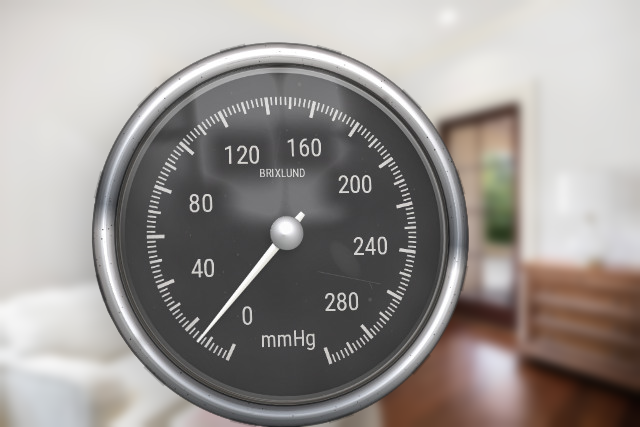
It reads 14; mmHg
